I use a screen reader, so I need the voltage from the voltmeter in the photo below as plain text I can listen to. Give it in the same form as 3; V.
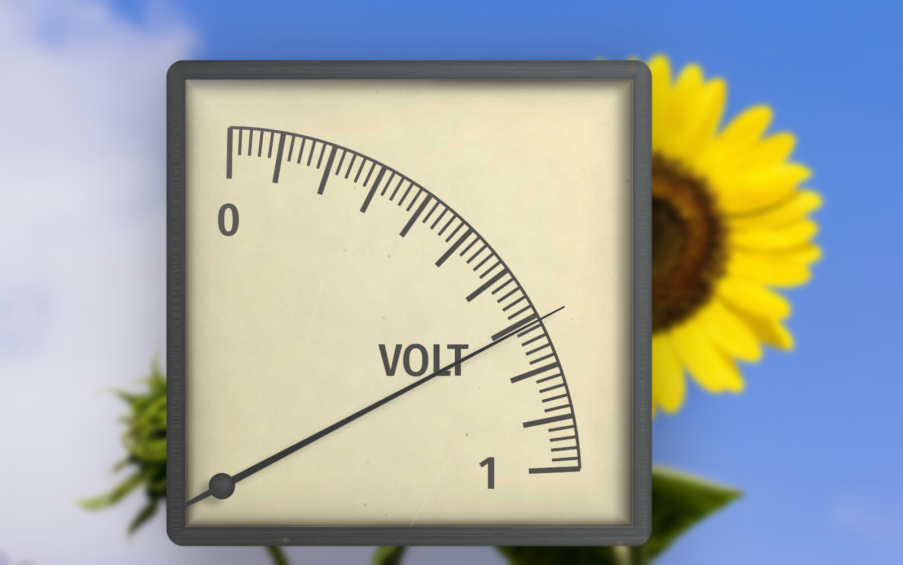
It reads 0.71; V
